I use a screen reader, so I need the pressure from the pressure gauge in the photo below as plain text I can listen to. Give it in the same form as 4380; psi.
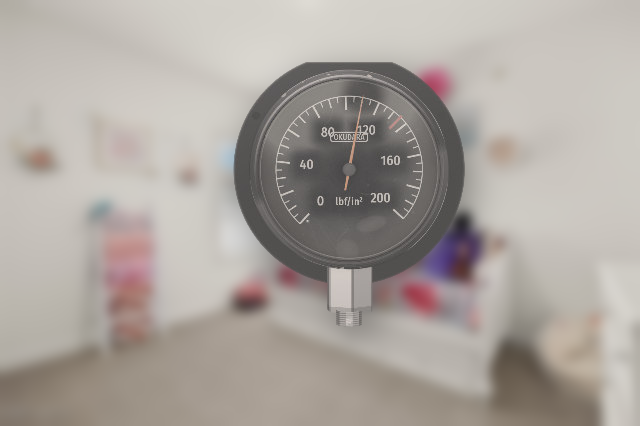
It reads 110; psi
